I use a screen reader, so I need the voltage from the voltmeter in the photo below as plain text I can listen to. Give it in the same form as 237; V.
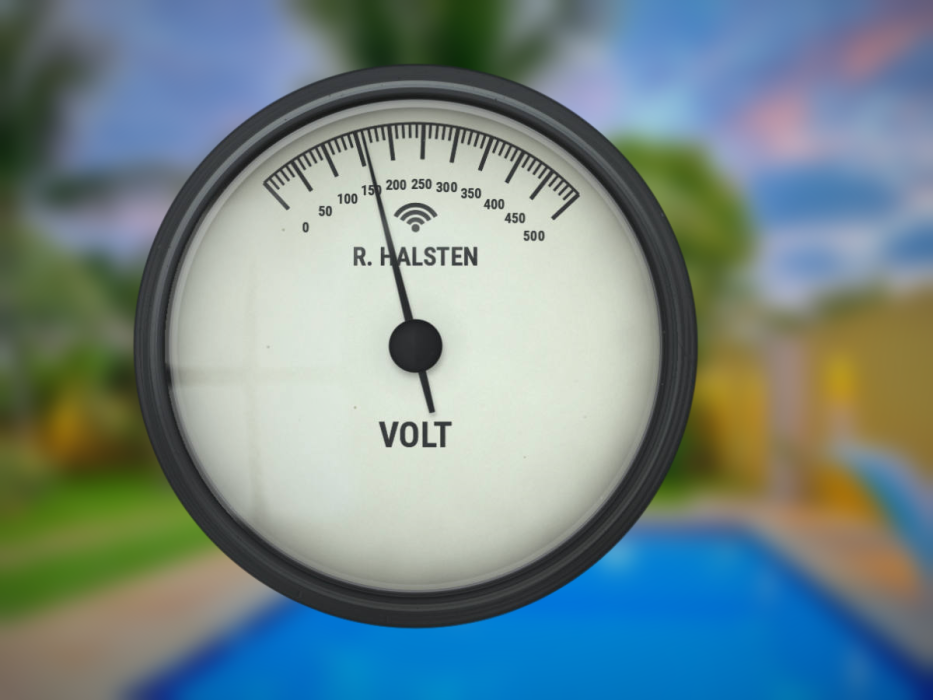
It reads 160; V
